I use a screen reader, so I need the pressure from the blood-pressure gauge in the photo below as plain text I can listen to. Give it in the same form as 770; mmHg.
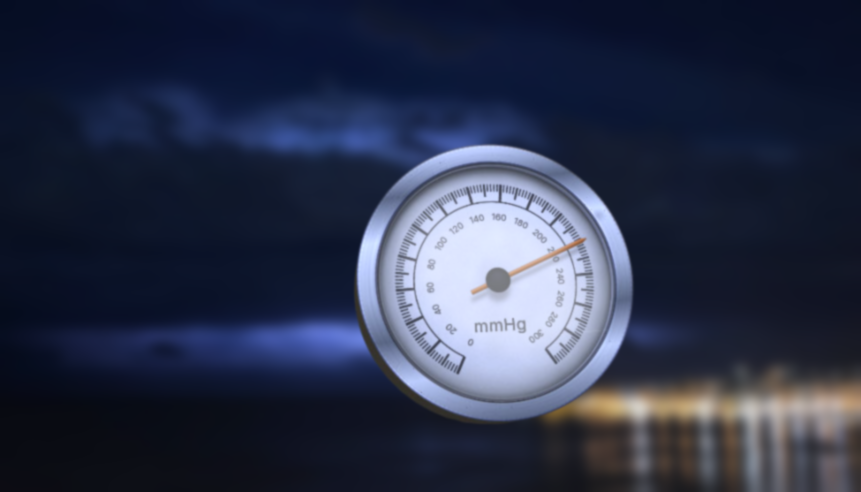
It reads 220; mmHg
